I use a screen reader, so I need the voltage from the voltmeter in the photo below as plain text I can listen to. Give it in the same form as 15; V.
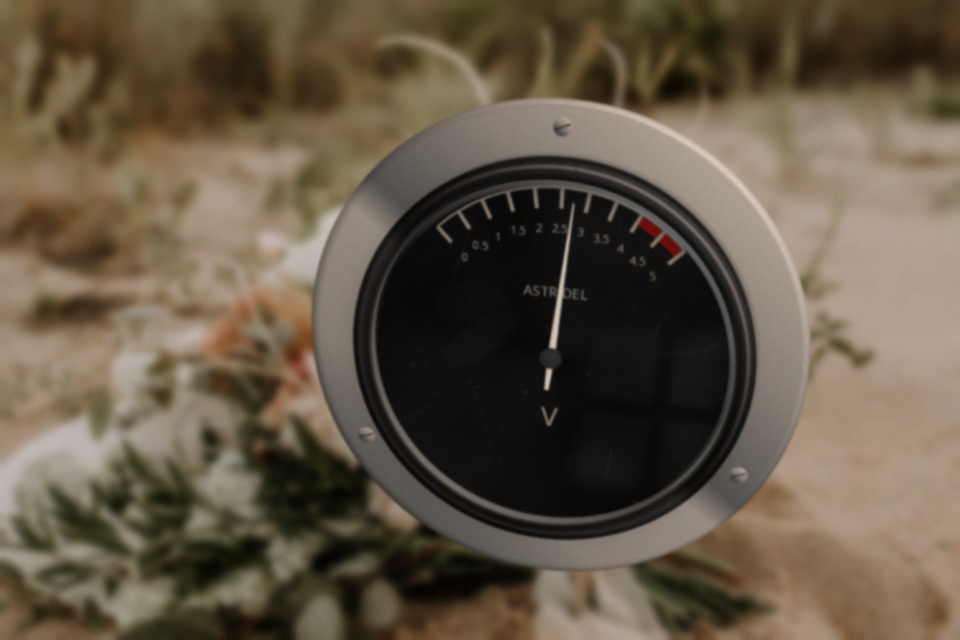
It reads 2.75; V
